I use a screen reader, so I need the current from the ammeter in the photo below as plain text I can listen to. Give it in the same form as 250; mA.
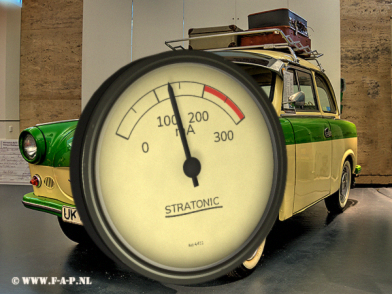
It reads 125; mA
